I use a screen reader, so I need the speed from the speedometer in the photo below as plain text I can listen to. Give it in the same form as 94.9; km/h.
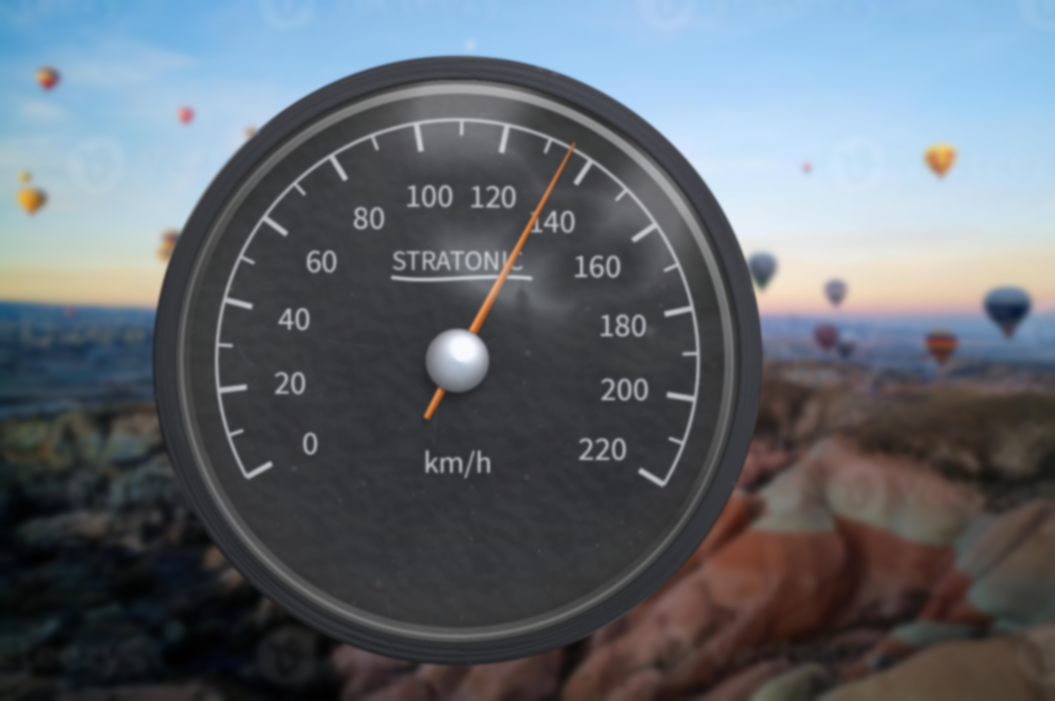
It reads 135; km/h
